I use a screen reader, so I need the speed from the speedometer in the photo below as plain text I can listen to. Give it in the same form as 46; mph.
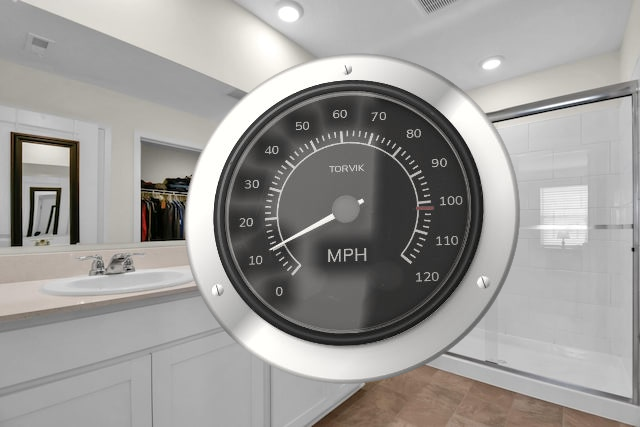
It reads 10; mph
